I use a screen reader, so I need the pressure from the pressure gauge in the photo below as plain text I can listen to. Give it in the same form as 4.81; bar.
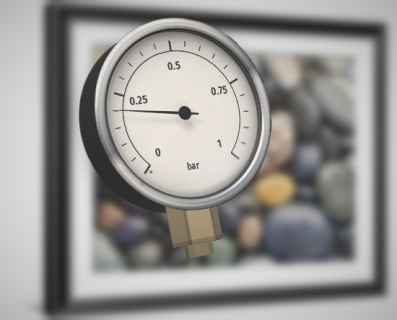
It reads 0.2; bar
